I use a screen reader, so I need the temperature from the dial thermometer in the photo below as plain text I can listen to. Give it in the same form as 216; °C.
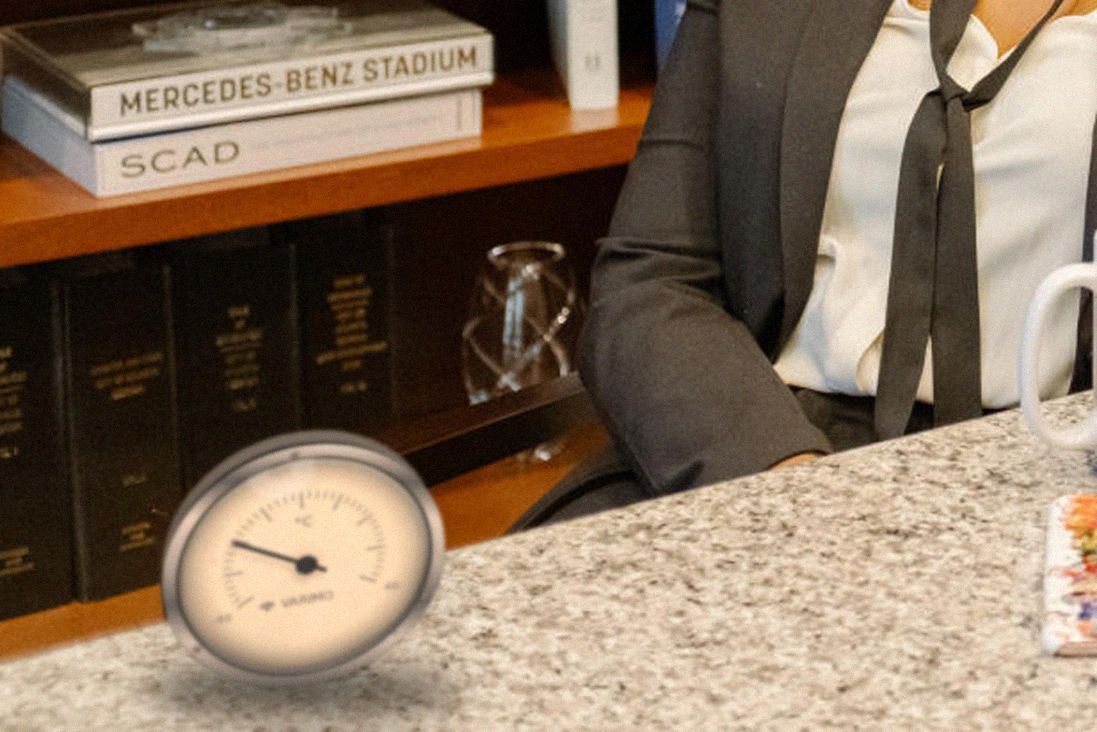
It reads -20; °C
